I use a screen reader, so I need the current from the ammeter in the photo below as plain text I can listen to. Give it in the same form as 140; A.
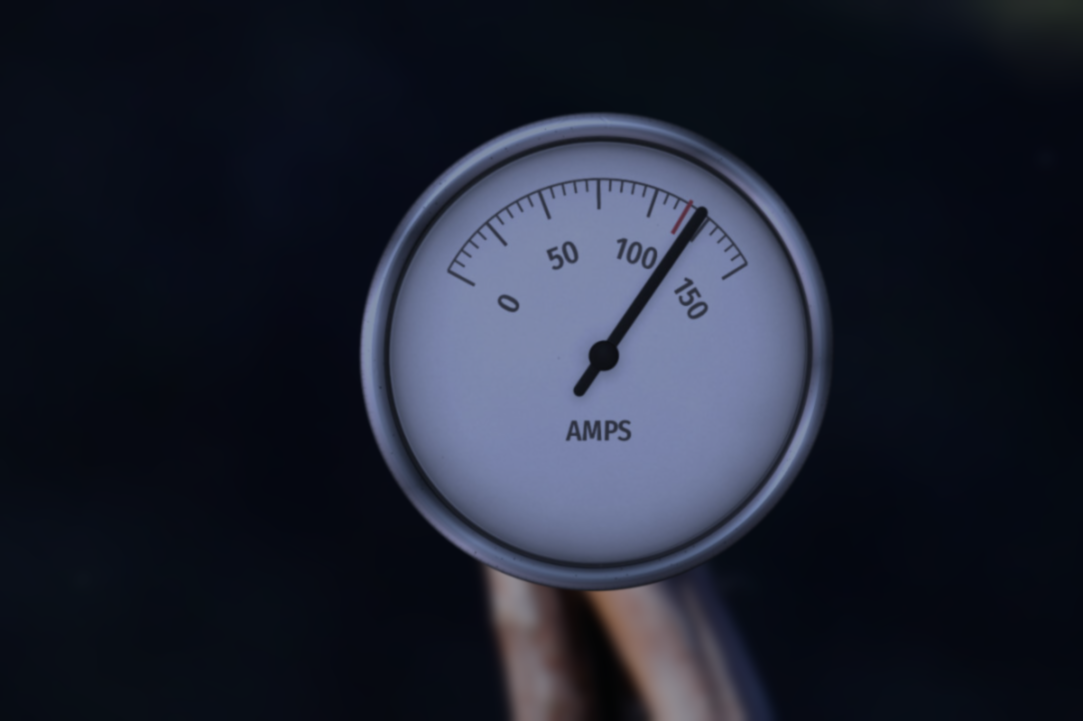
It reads 120; A
